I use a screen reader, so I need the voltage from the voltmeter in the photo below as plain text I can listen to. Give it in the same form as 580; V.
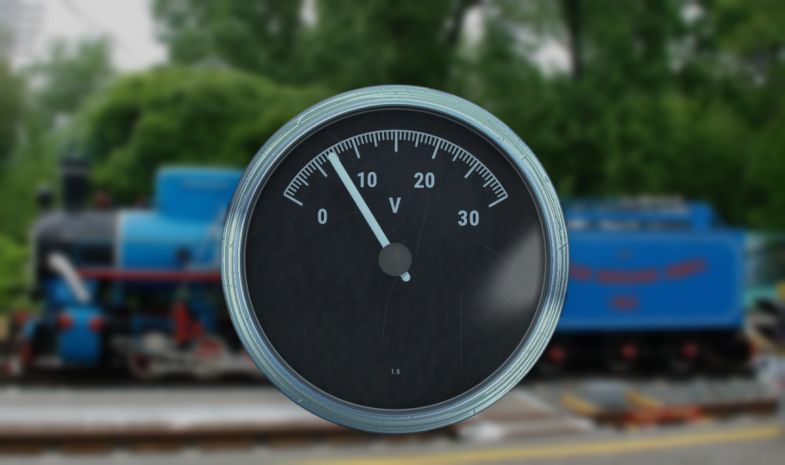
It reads 7; V
